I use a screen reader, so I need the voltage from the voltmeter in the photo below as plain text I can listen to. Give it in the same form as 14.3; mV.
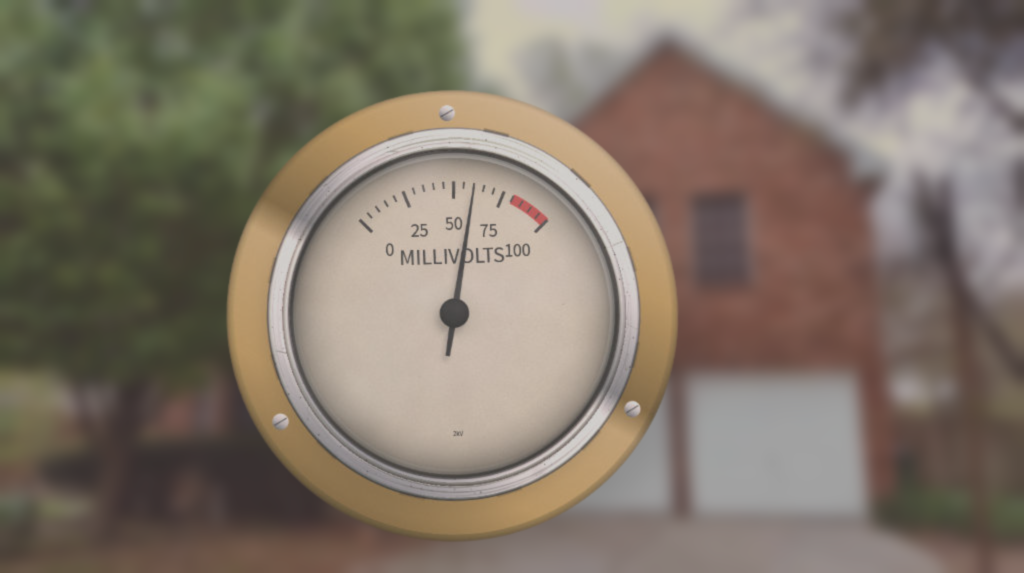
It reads 60; mV
